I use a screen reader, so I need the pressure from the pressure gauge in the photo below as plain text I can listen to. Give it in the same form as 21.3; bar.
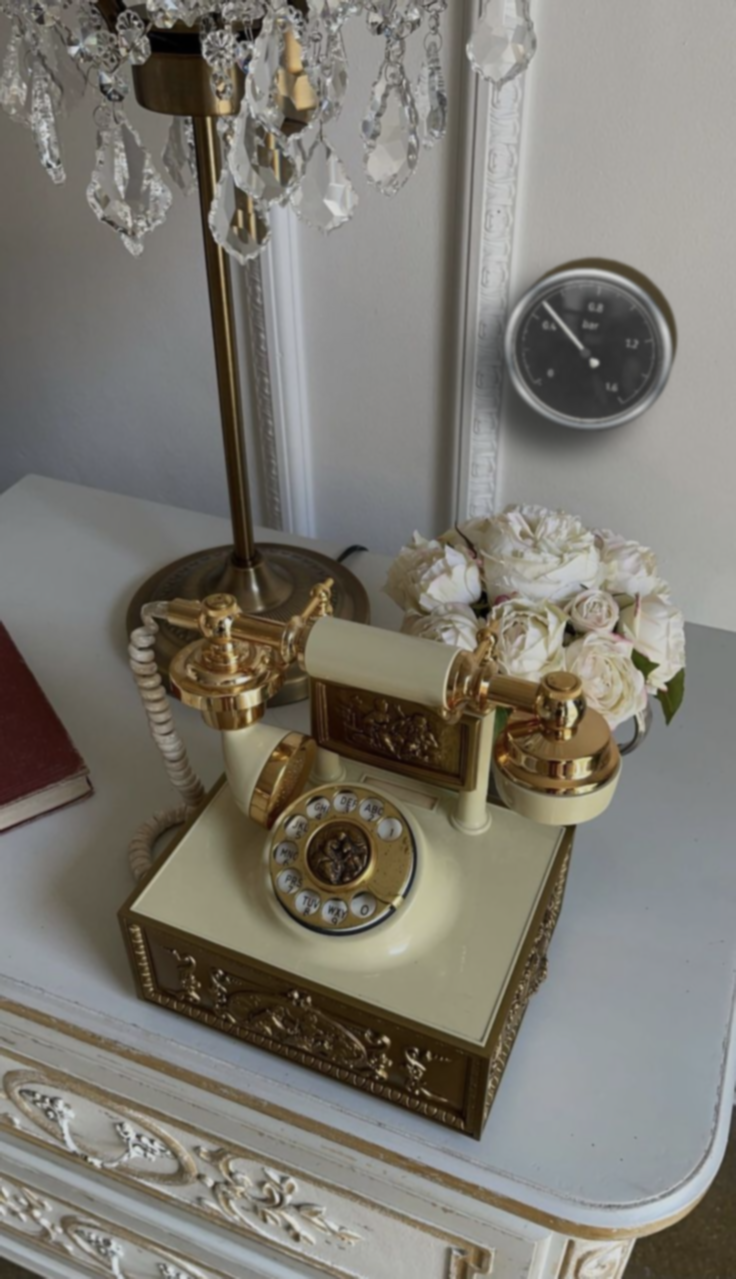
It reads 0.5; bar
